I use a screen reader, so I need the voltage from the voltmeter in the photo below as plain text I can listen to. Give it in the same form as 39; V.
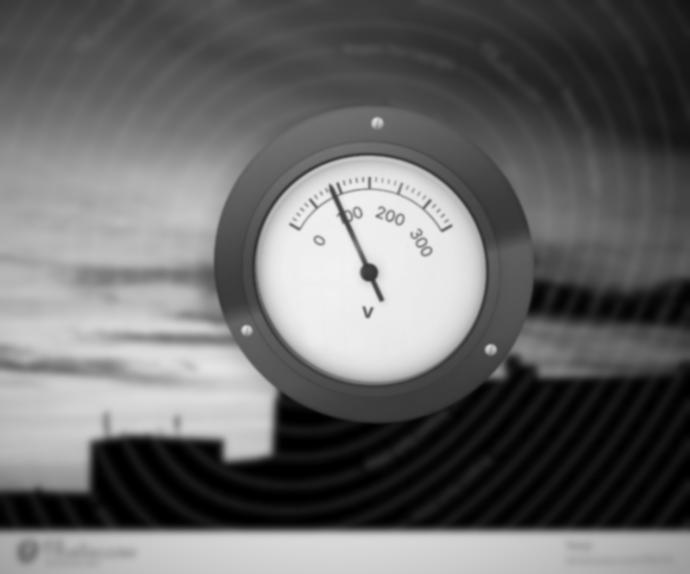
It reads 90; V
